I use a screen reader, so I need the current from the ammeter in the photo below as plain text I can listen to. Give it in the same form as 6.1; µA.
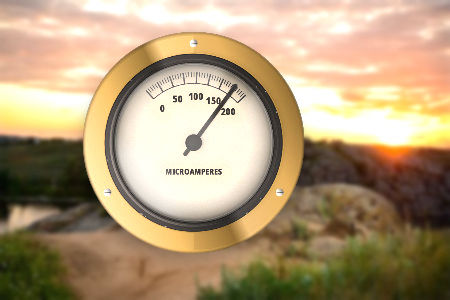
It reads 175; µA
